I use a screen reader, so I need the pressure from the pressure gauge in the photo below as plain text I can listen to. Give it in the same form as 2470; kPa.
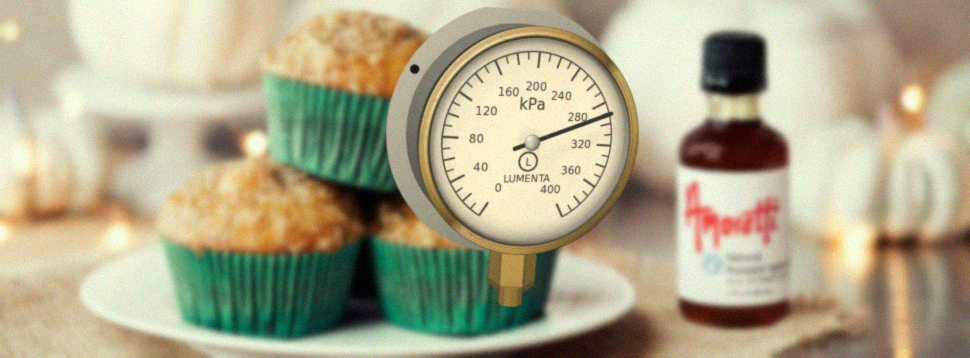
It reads 290; kPa
